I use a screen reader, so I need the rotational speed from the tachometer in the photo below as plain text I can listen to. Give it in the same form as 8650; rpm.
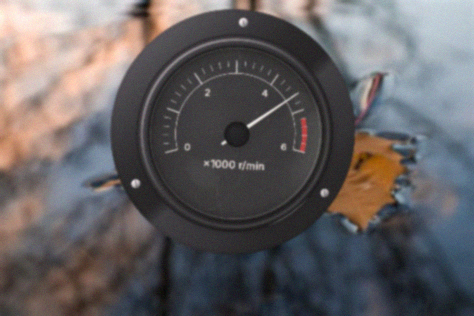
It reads 4600; rpm
